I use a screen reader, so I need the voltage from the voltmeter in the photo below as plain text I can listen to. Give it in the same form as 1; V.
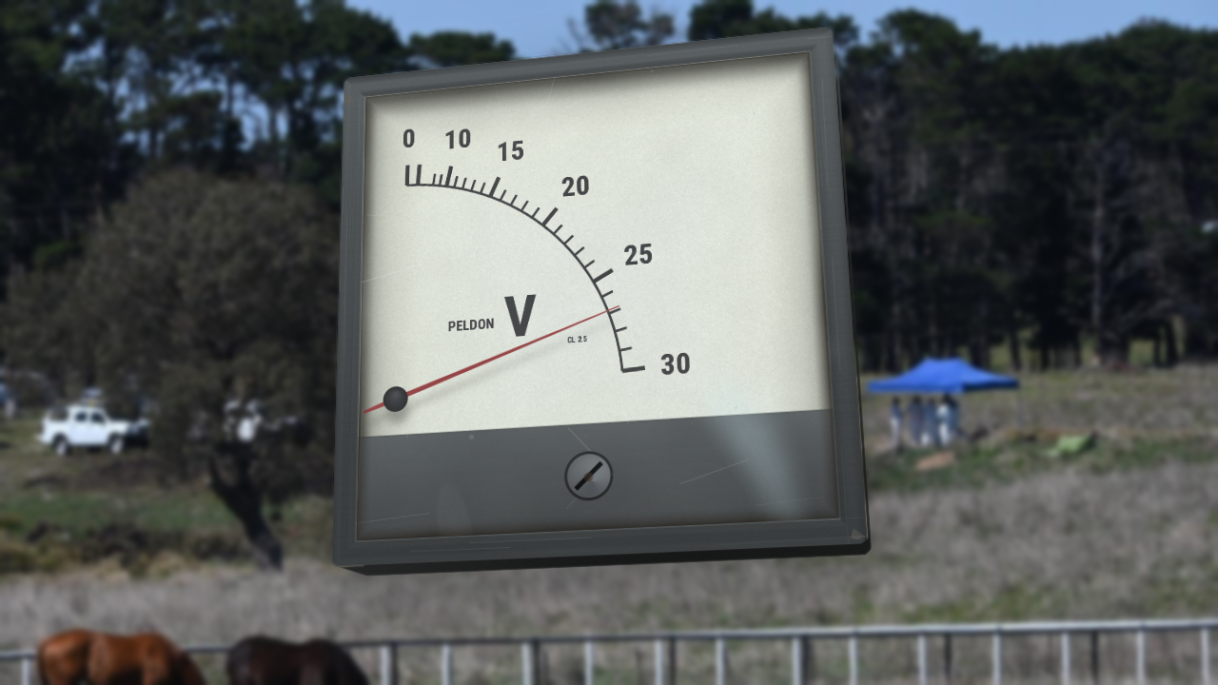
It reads 27; V
